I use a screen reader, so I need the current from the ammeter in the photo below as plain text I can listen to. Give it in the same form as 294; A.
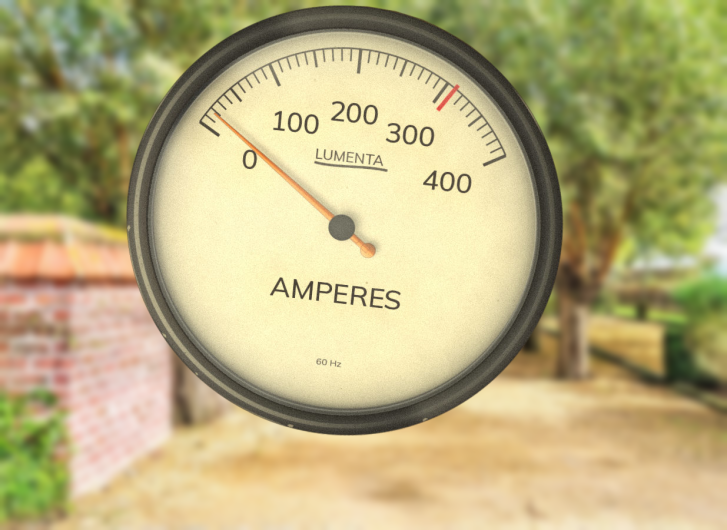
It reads 20; A
